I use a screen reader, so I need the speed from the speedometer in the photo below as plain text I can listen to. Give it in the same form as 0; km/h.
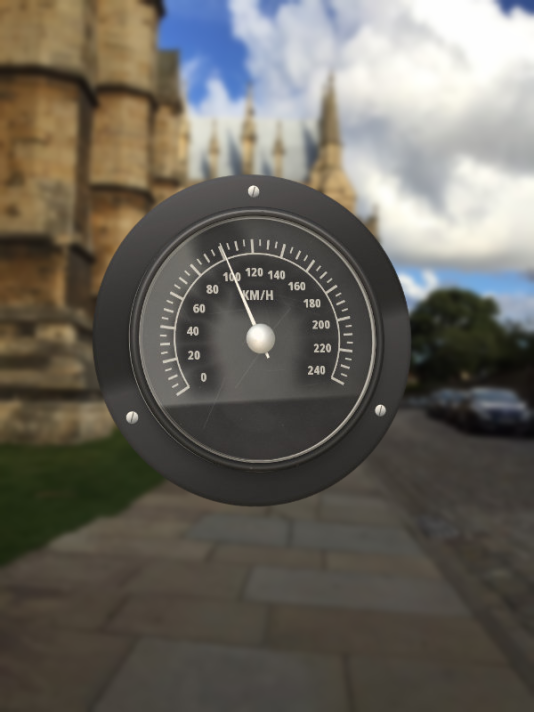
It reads 100; km/h
